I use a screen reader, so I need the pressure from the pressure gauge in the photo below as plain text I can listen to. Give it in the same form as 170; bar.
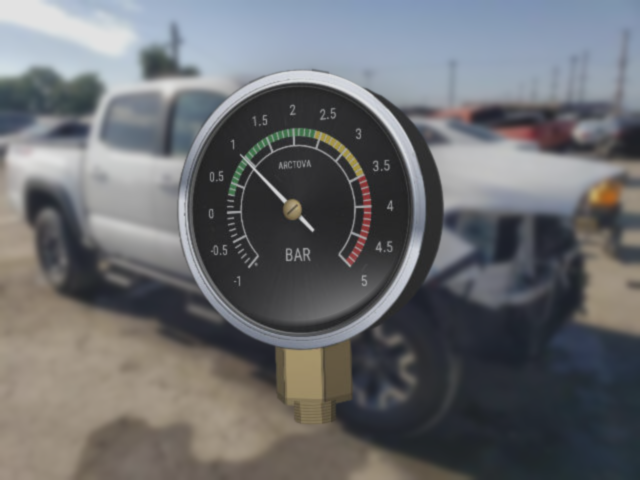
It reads 1; bar
